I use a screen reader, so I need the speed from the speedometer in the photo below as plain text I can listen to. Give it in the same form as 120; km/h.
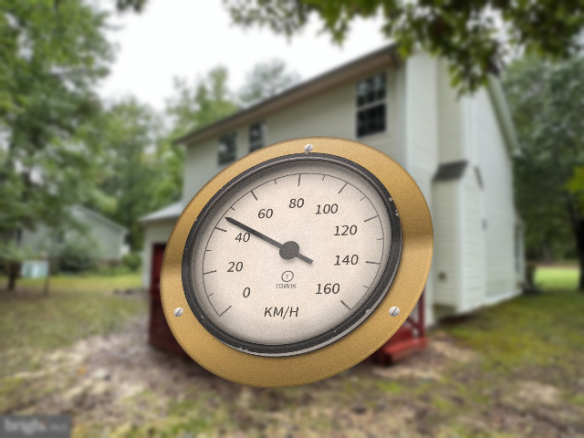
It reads 45; km/h
